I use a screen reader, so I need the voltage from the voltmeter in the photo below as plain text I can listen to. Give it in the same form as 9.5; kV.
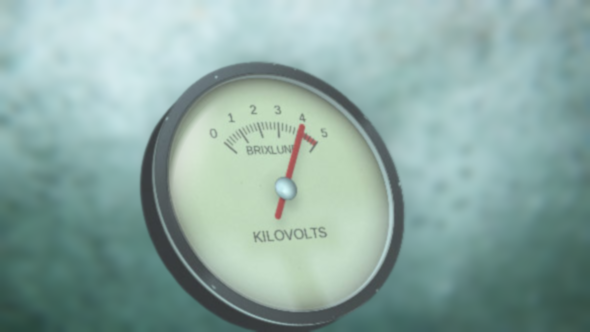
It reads 4; kV
